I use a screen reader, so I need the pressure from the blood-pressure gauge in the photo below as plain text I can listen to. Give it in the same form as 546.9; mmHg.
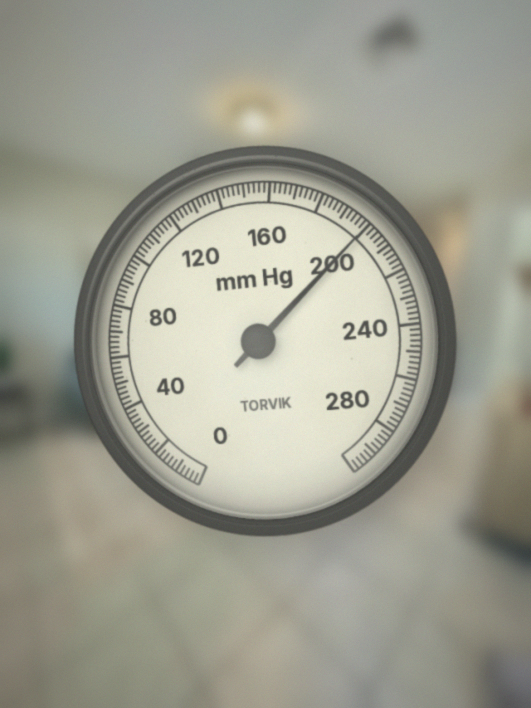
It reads 200; mmHg
